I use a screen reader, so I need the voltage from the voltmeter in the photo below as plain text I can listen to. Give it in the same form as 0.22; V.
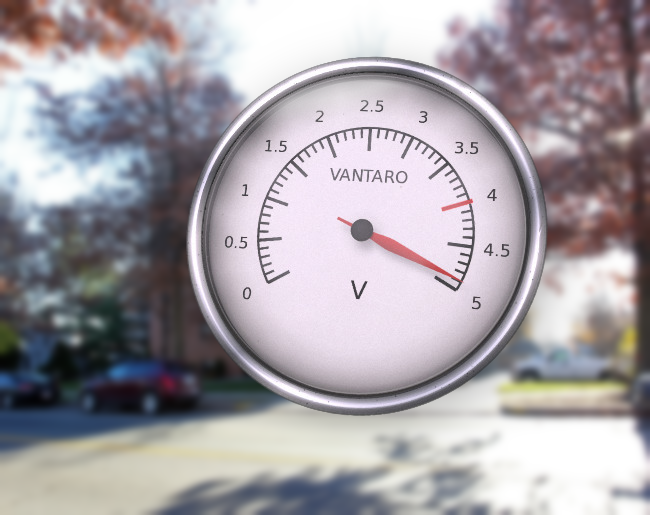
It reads 4.9; V
